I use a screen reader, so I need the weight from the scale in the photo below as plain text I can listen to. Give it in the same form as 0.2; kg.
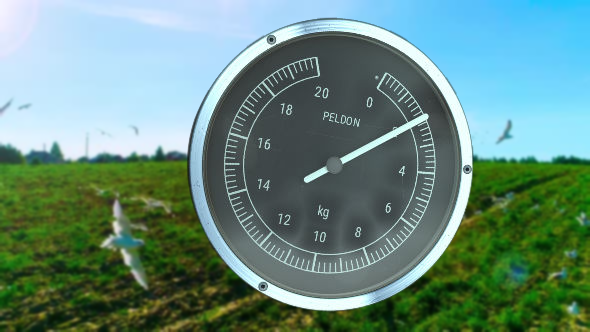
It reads 2; kg
